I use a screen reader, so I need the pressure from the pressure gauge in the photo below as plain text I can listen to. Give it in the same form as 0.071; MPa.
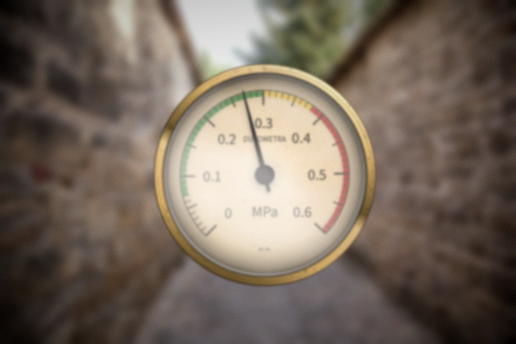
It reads 0.27; MPa
